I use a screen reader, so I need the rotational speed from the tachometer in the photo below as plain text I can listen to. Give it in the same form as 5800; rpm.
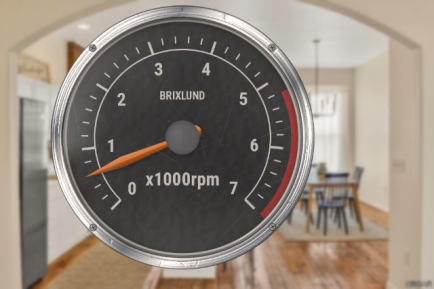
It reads 600; rpm
